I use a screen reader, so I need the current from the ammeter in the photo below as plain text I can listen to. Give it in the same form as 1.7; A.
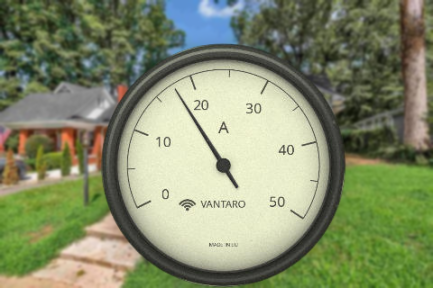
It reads 17.5; A
